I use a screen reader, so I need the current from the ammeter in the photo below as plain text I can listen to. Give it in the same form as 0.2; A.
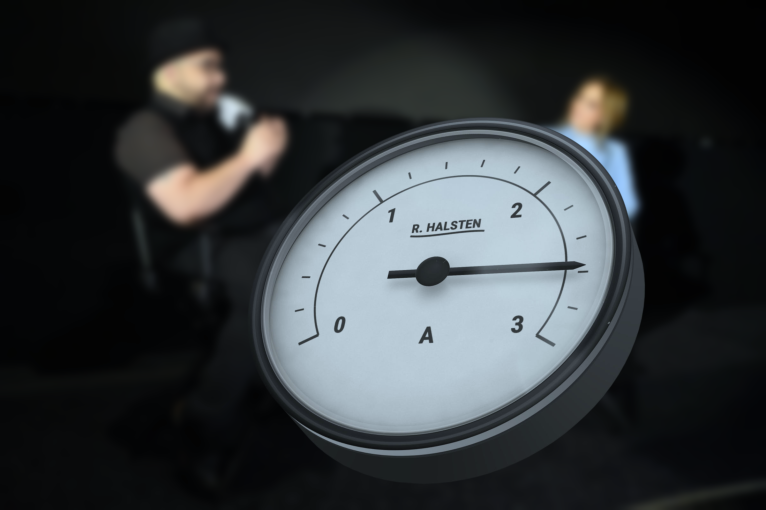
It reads 2.6; A
